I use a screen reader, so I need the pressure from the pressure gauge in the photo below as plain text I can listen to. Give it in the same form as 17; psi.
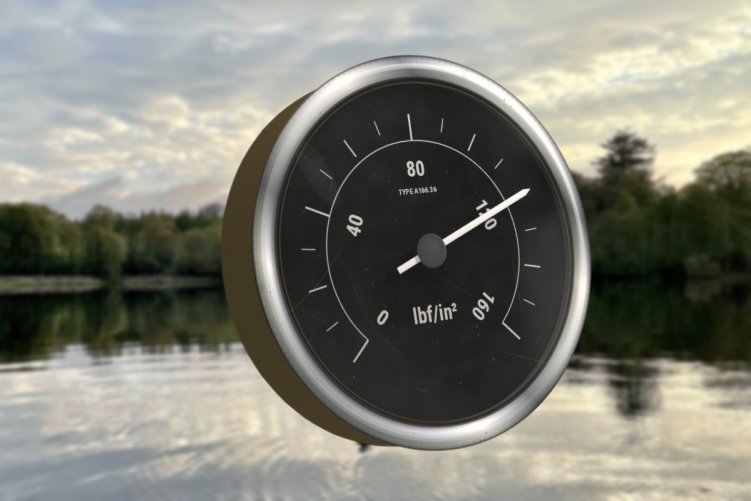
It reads 120; psi
